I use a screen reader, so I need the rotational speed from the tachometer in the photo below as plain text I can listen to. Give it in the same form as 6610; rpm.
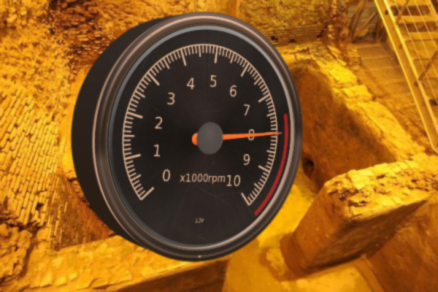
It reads 8000; rpm
